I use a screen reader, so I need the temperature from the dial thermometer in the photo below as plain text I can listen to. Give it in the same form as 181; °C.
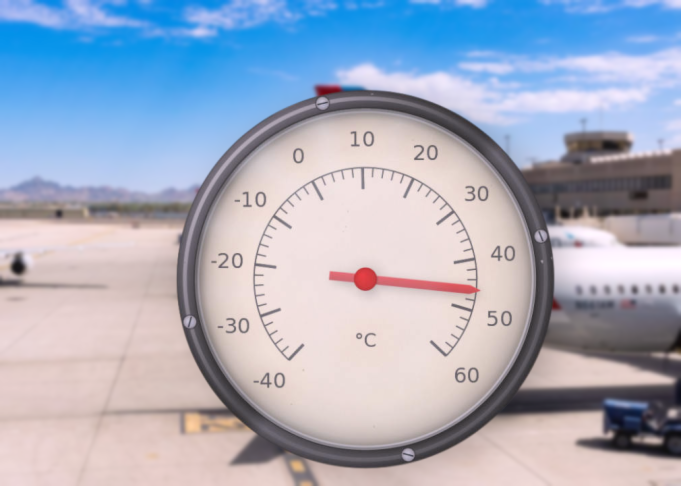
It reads 46; °C
